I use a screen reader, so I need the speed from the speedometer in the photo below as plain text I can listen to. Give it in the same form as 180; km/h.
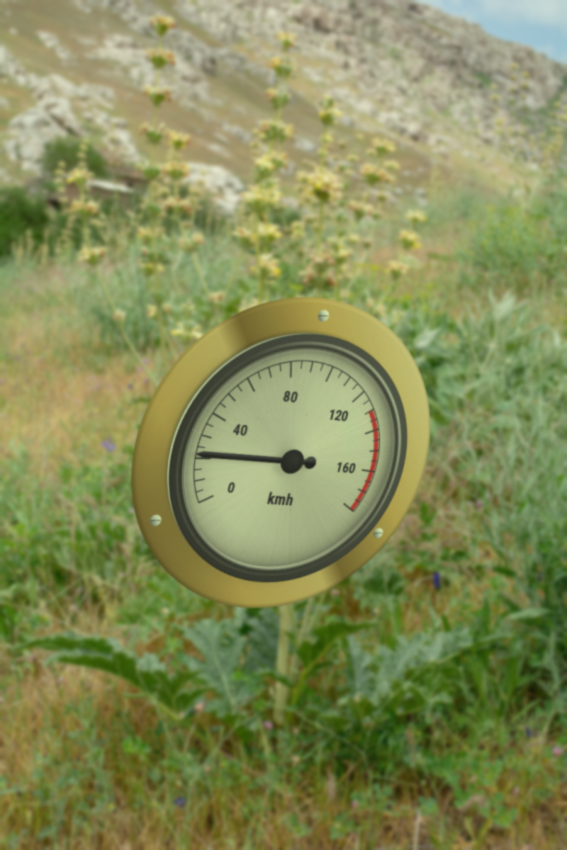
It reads 22.5; km/h
